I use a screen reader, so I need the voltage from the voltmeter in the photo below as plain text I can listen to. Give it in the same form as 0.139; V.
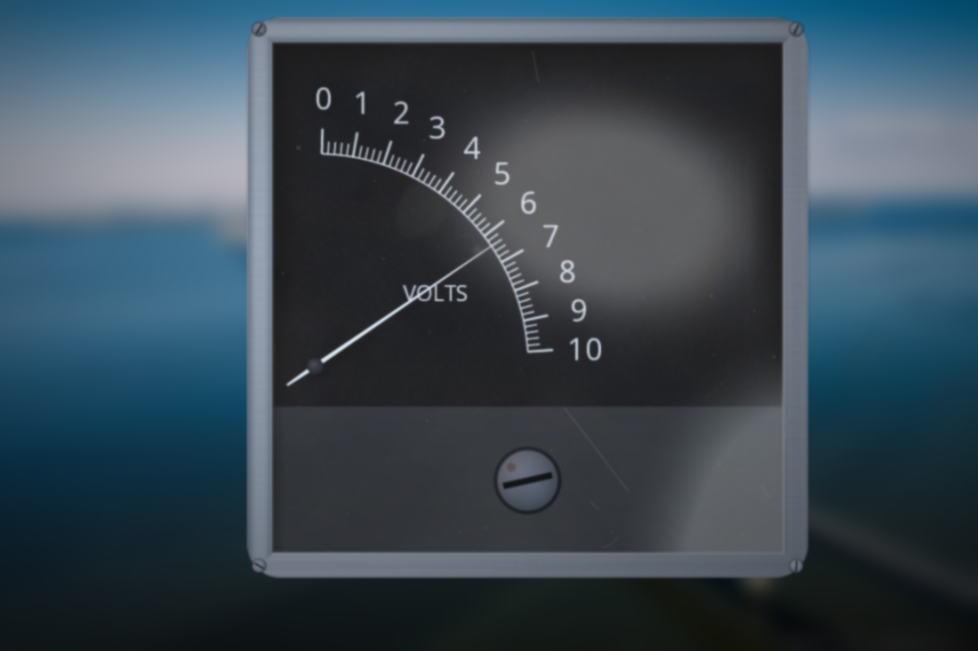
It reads 6.4; V
